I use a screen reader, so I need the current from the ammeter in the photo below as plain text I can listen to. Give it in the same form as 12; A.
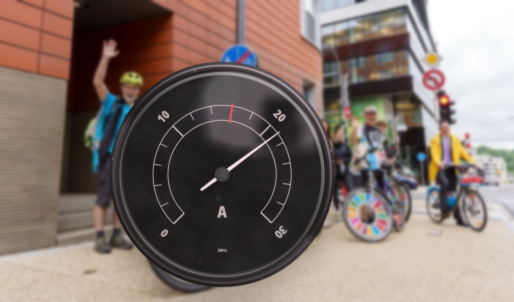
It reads 21; A
